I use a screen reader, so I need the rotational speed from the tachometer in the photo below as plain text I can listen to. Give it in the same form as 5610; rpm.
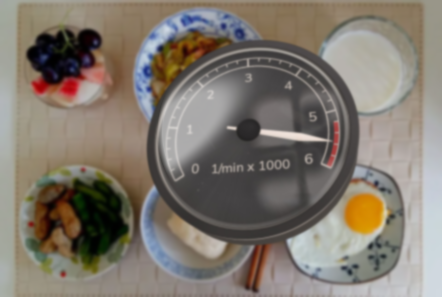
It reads 5600; rpm
